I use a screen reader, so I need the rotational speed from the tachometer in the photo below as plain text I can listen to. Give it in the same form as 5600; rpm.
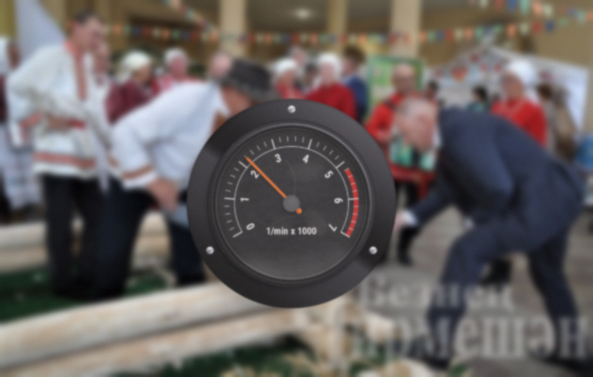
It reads 2200; rpm
